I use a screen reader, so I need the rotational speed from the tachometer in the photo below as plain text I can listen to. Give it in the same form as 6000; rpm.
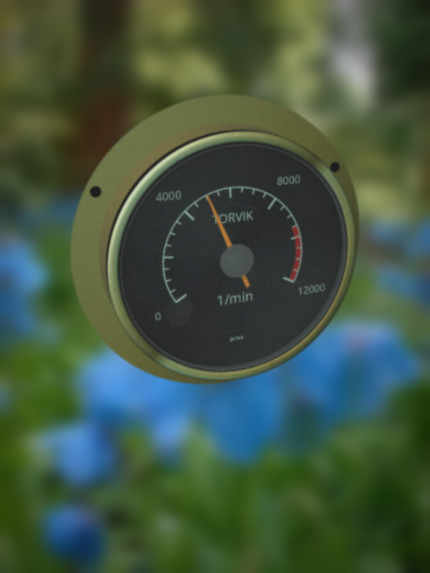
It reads 5000; rpm
